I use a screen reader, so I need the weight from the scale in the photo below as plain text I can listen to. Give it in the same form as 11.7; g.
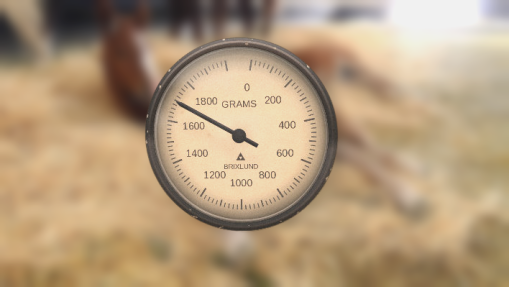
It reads 1700; g
